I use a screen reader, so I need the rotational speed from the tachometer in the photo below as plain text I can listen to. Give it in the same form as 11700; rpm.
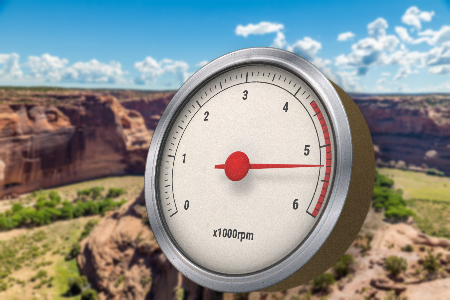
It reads 5300; rpm
